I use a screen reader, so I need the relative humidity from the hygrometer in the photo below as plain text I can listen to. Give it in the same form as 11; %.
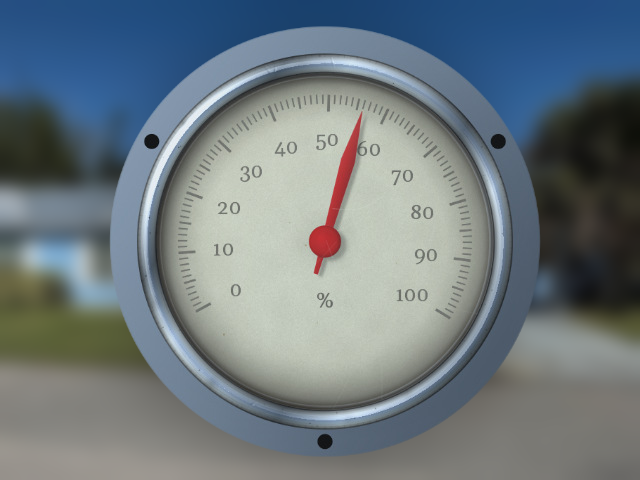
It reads 56; %
